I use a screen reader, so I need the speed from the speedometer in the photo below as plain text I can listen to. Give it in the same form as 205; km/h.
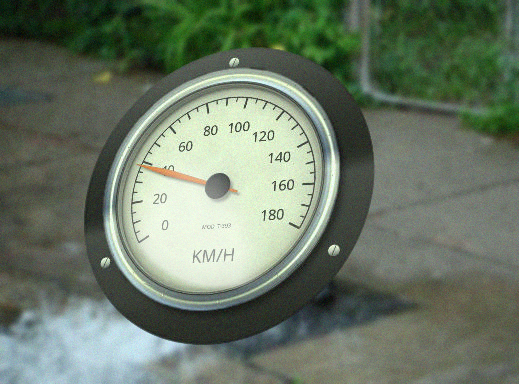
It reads 37.5; km/h
